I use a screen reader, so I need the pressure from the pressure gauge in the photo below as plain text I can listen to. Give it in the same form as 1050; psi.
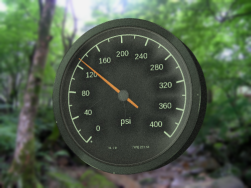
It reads 130; psi
